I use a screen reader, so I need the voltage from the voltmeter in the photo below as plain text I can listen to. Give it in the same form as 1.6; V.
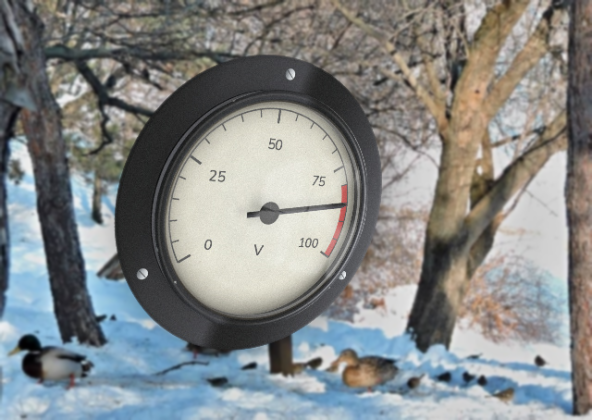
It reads 85; V
